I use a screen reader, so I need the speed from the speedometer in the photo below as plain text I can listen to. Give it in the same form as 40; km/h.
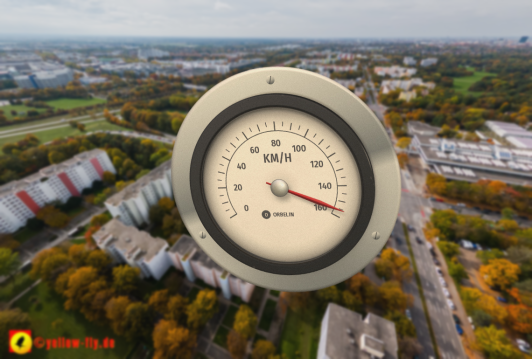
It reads 155; km/h
